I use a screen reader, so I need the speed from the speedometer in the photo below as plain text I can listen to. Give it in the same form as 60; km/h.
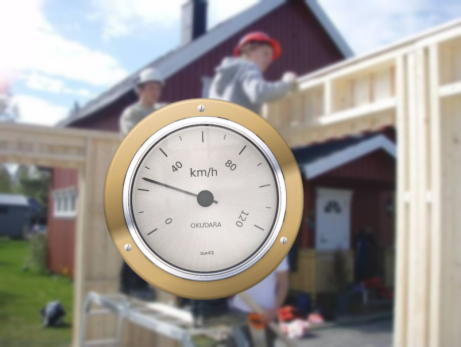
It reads 25; km/h
